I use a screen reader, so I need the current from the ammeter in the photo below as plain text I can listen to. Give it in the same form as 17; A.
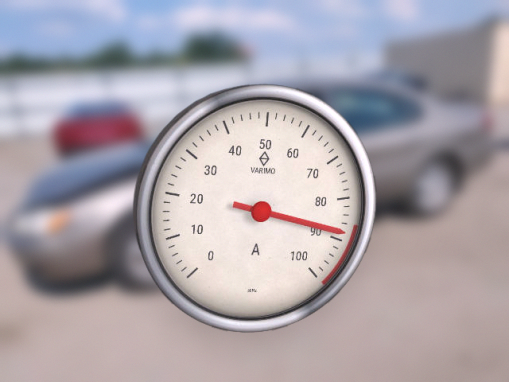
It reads 88; A
